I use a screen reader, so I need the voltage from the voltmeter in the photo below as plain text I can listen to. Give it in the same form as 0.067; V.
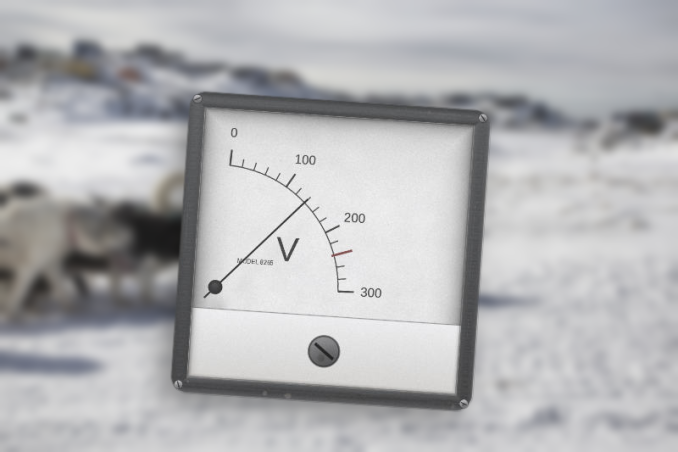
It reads 140; V
